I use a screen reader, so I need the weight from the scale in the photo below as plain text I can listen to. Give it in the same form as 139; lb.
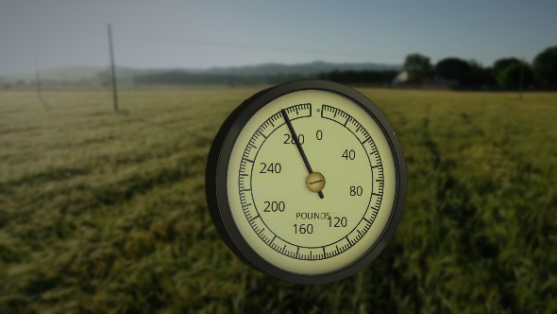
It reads 280; lb
